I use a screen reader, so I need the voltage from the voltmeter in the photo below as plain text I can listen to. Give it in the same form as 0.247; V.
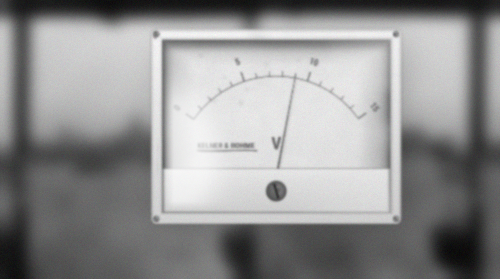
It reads 9; V
